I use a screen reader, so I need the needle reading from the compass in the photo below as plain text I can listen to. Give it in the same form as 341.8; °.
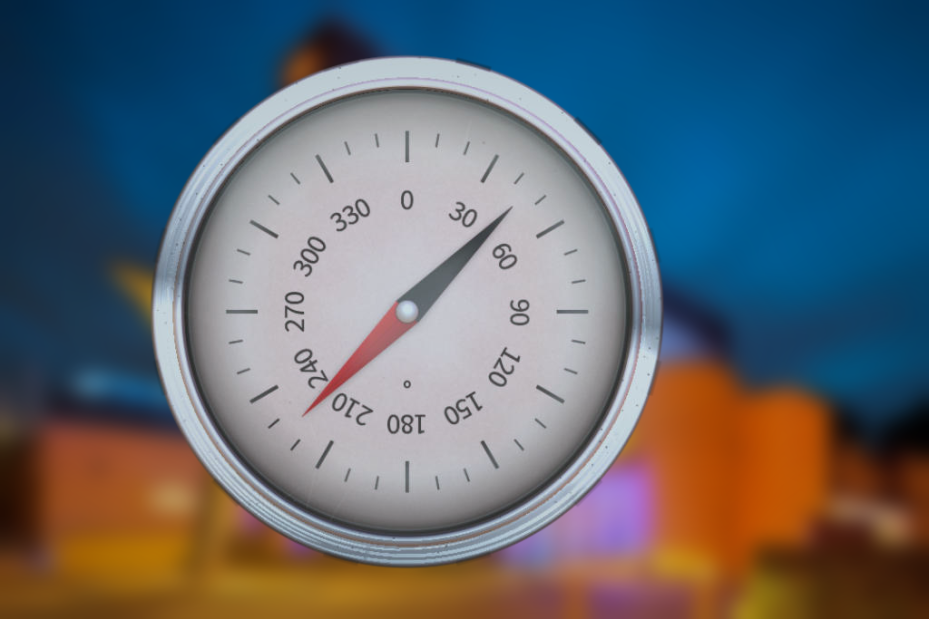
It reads 225; °
